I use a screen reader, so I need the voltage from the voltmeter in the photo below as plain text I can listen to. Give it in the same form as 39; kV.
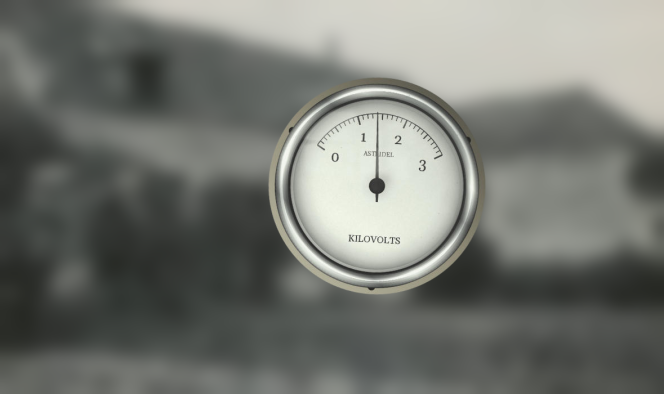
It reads 1.4; kV
